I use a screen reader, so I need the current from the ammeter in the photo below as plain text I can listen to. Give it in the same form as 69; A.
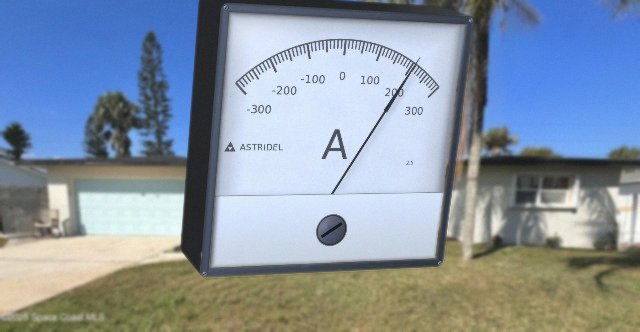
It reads 200; A
